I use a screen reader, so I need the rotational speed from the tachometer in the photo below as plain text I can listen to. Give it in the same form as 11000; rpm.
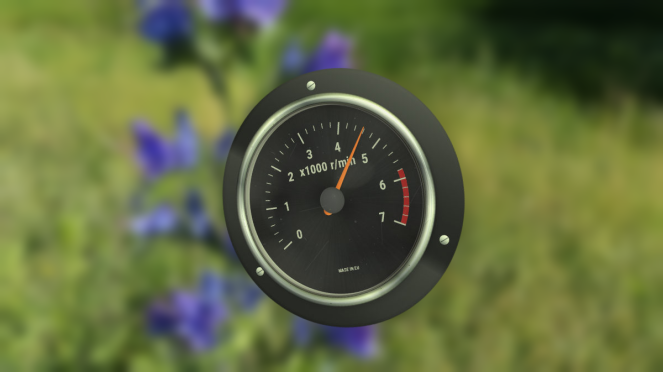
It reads 4600; rpm
